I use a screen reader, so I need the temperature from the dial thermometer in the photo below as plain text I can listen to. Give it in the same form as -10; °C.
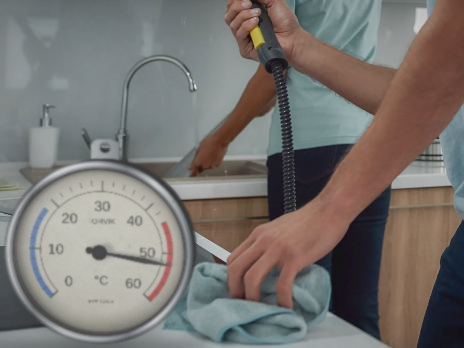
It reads 52; °C
